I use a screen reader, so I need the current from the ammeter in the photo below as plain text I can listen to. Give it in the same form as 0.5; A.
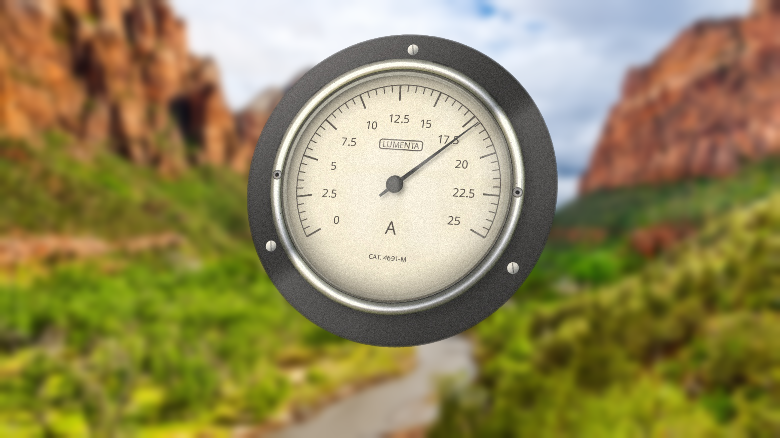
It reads 18; A
